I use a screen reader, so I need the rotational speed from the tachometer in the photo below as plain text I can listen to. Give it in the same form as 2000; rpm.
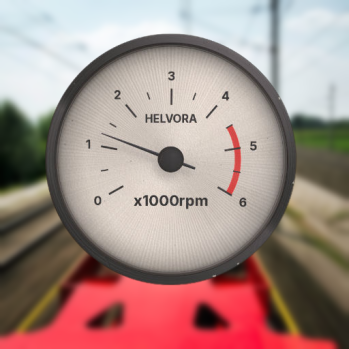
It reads 1250; rpm
